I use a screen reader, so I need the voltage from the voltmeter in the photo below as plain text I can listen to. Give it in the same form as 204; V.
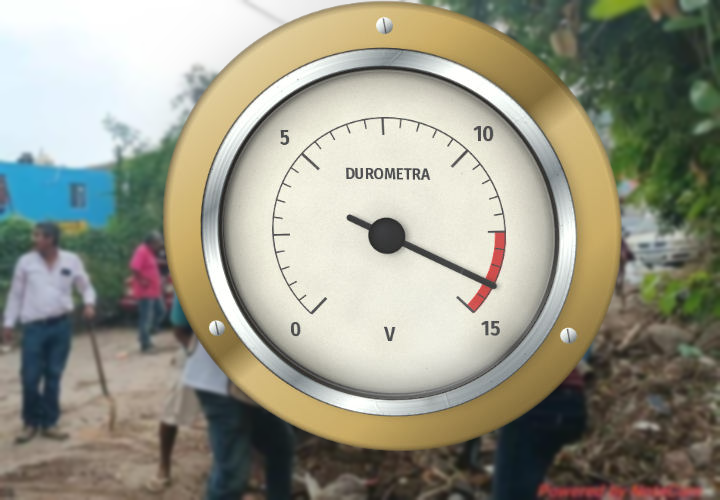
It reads 14; V
